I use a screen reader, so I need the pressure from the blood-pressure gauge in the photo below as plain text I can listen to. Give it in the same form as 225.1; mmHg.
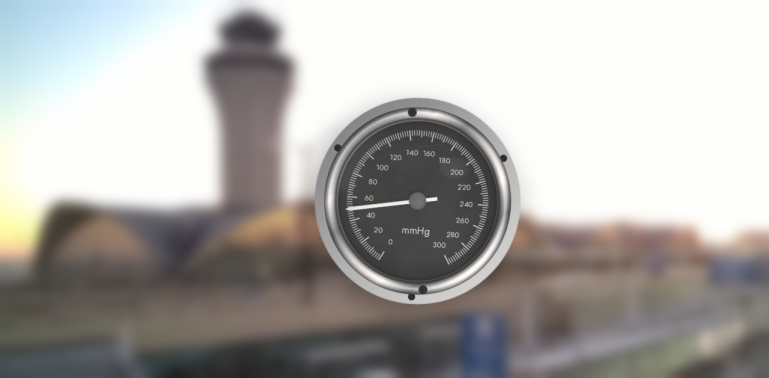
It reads 50; mmHg
